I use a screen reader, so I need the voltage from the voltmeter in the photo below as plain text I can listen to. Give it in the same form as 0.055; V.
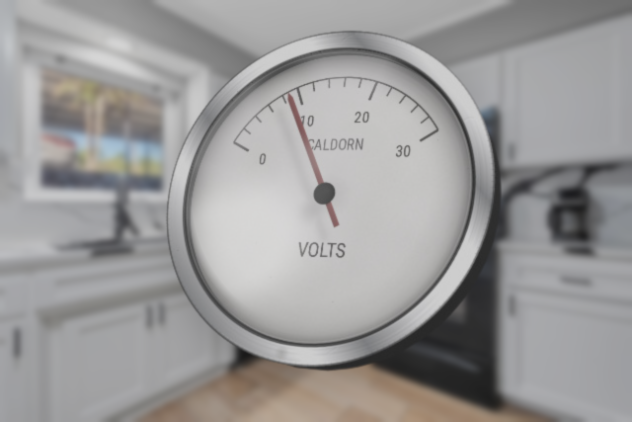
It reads 9; V
